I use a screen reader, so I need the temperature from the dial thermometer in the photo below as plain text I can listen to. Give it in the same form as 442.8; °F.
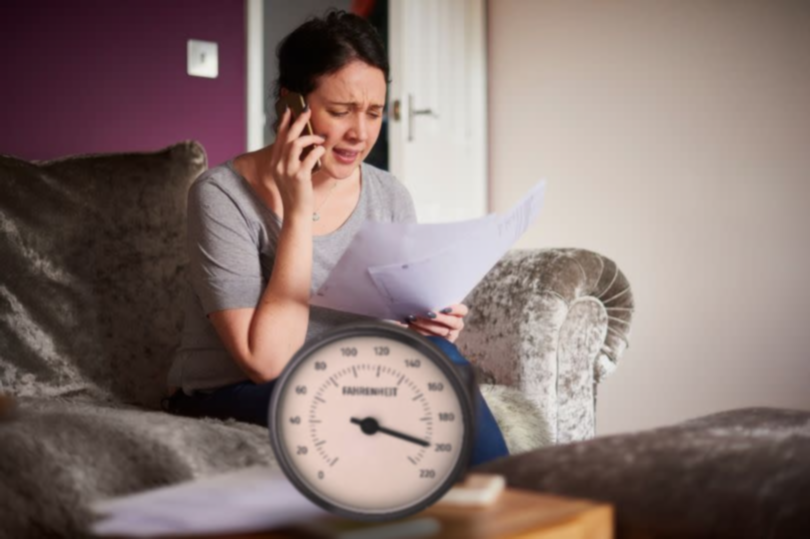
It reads 200; °F
